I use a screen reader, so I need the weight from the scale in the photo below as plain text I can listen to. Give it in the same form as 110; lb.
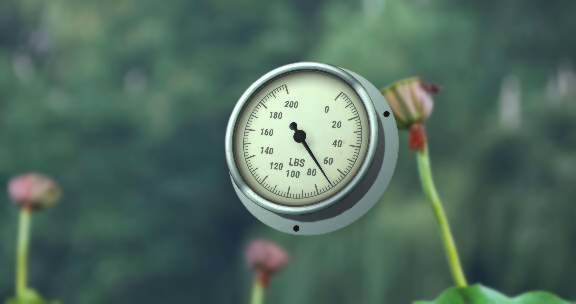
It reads 70; lb
